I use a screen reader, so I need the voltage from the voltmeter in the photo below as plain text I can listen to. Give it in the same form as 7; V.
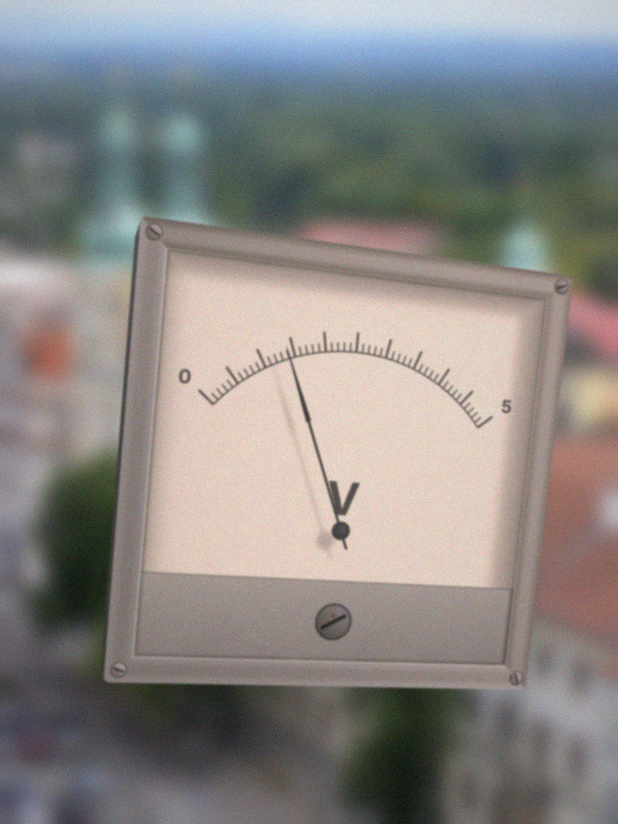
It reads 1.4; V
